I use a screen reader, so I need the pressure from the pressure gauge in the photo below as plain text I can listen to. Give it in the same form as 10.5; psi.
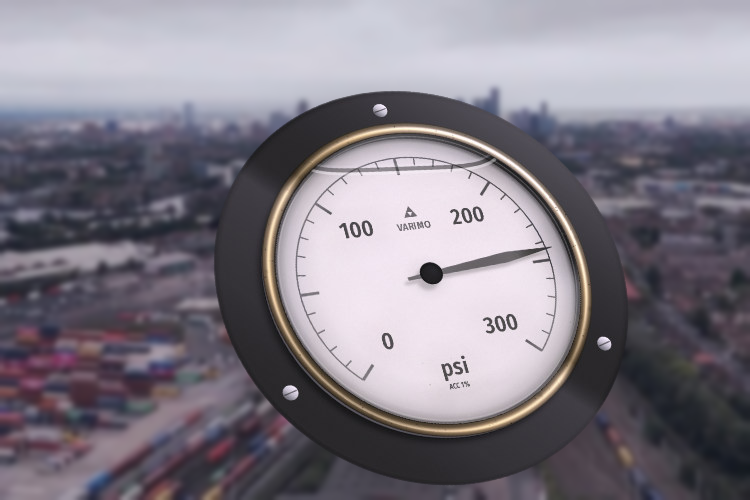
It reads 245; psi
